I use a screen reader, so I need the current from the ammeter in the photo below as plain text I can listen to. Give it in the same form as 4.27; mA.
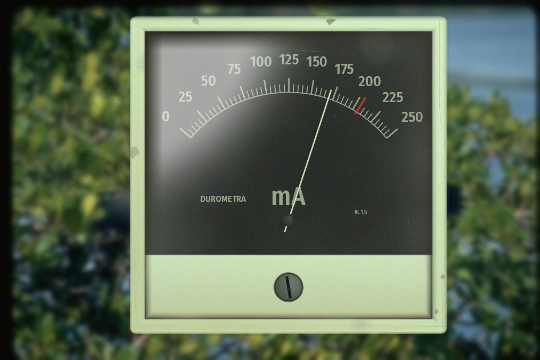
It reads 170; mA
